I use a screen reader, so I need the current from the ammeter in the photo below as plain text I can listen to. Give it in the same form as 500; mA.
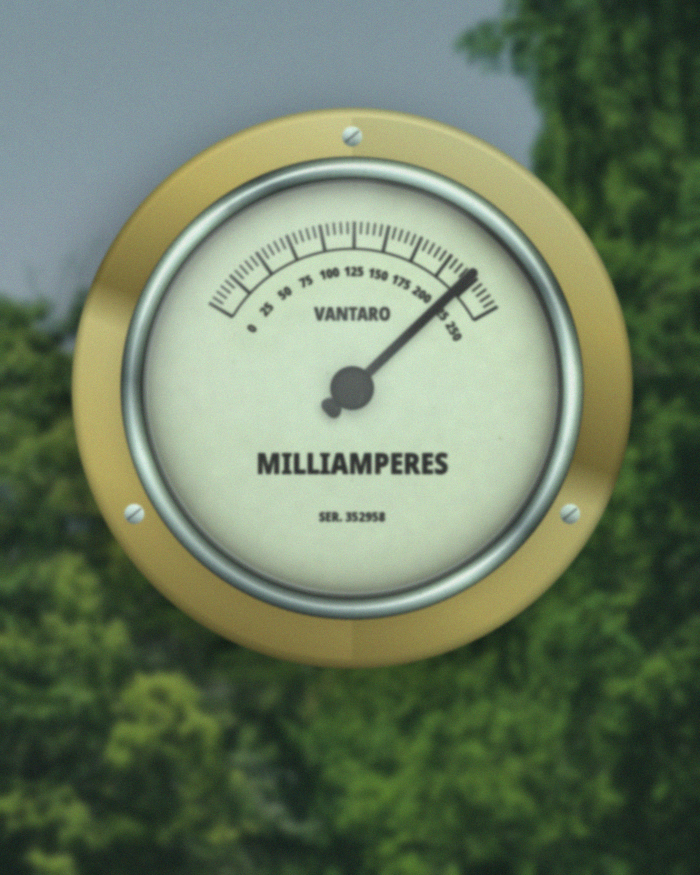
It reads 220; mA
